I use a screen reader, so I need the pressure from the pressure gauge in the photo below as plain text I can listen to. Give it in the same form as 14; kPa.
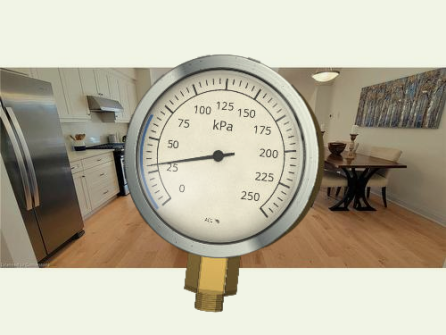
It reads 30; kPa
